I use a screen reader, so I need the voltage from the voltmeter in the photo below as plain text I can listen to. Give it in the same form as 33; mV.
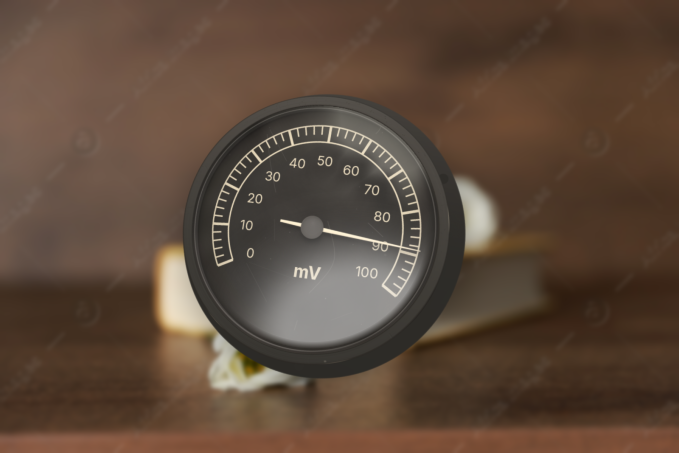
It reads 89; mV
